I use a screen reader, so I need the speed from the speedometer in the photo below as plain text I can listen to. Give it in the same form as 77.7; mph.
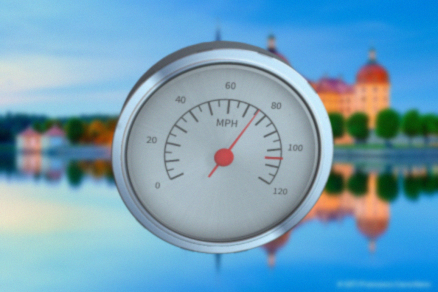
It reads 75; mph
